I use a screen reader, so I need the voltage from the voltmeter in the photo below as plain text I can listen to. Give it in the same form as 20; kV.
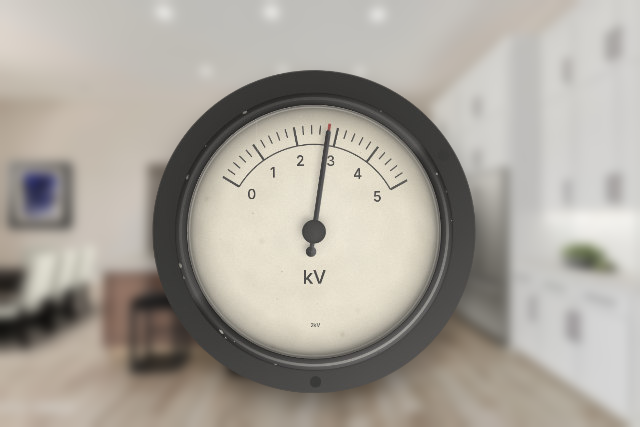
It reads 2.8; kV
